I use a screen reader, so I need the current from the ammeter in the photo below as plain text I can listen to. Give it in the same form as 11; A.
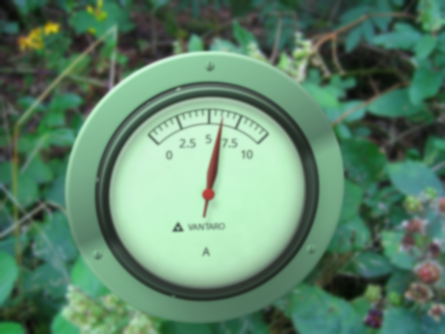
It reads 6; A
